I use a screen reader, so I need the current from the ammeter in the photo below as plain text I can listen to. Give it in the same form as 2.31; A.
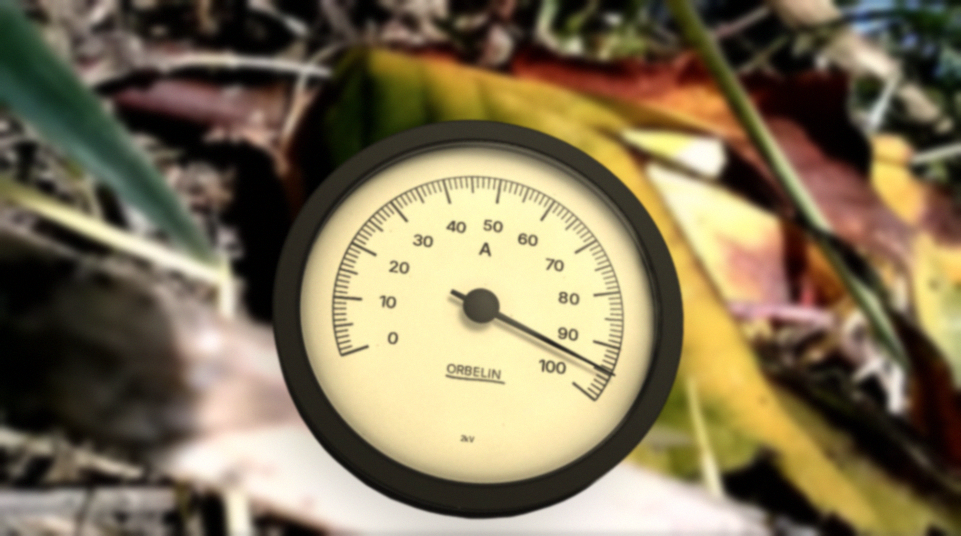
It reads 95; A
